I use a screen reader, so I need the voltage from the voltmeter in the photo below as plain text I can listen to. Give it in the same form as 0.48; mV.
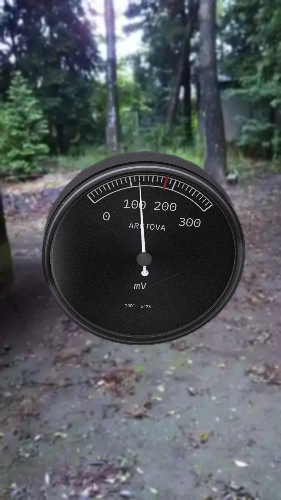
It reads 120; mV
